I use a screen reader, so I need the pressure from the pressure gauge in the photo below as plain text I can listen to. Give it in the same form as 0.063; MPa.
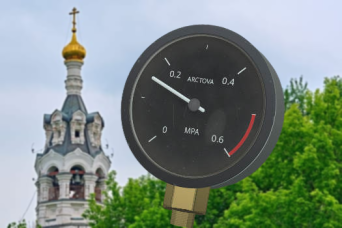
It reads 0.15; MPa
